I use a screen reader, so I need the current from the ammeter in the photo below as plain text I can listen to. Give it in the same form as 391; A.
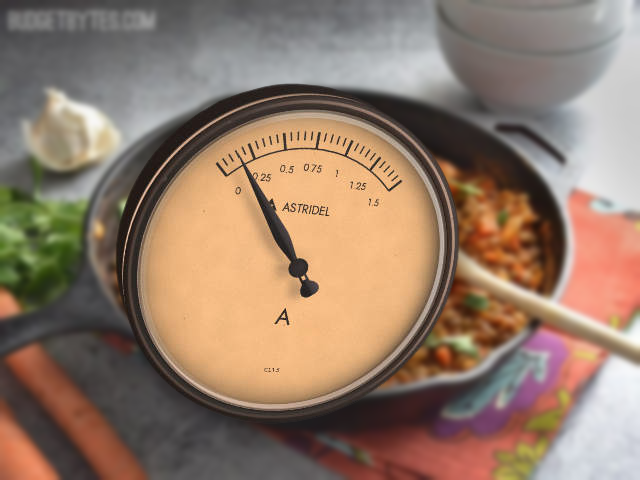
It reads 0.15; A
